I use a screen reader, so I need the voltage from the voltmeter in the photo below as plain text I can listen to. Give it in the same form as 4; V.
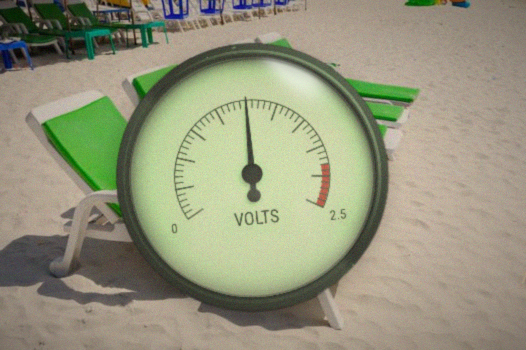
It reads 1.25; V
